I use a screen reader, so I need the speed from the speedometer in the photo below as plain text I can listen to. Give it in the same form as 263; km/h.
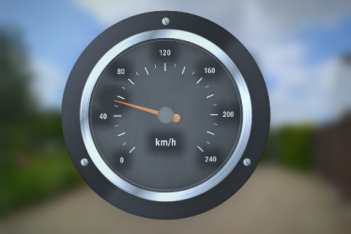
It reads 55; km/h
